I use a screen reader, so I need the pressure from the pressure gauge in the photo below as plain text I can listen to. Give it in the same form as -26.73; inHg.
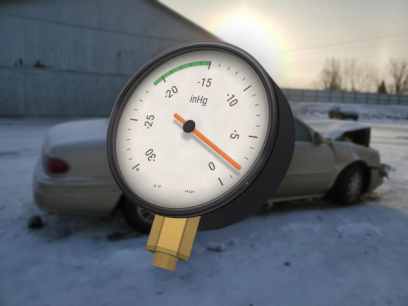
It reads -2; inHg
